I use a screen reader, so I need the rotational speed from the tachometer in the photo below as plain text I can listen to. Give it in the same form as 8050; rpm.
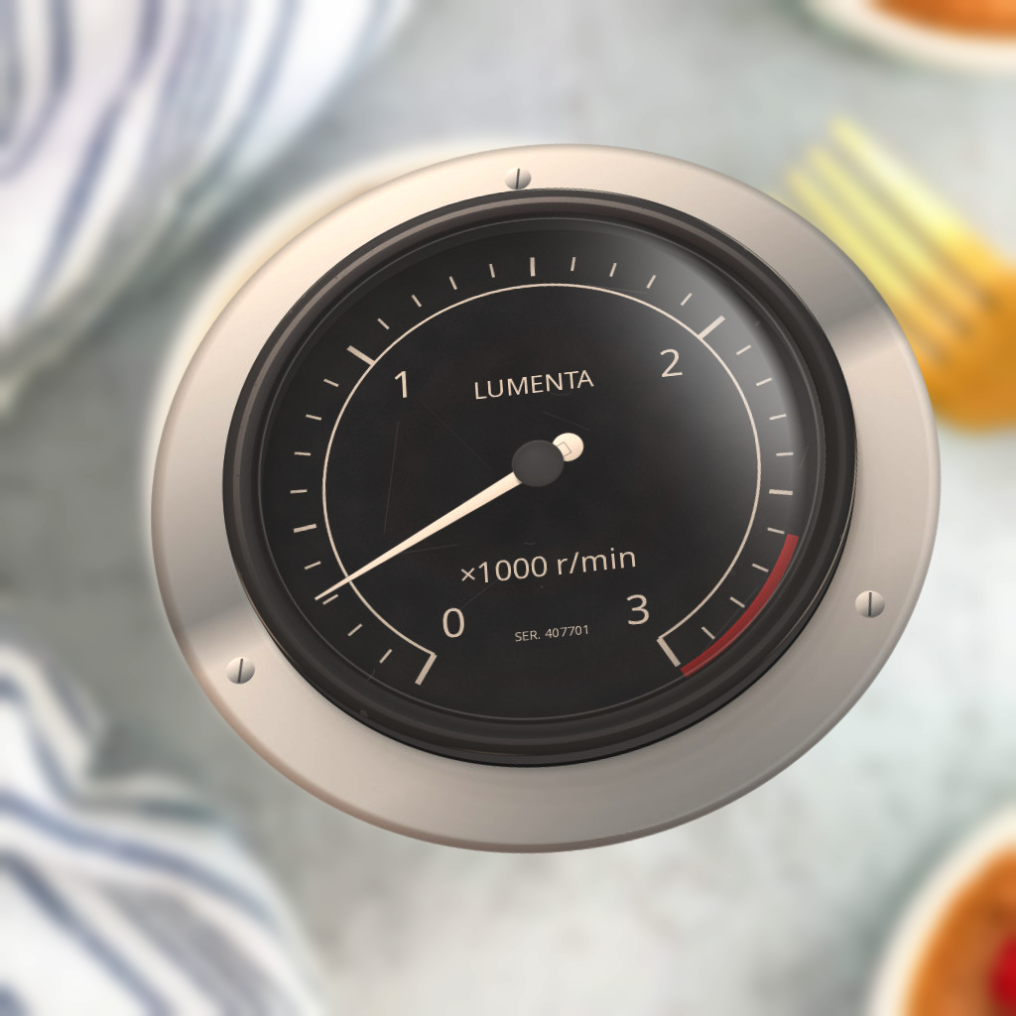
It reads 300; rpm
